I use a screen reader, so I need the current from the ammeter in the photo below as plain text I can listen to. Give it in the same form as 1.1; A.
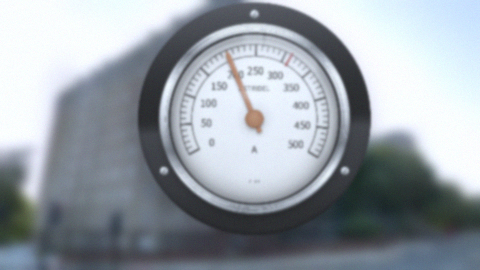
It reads 200; A
